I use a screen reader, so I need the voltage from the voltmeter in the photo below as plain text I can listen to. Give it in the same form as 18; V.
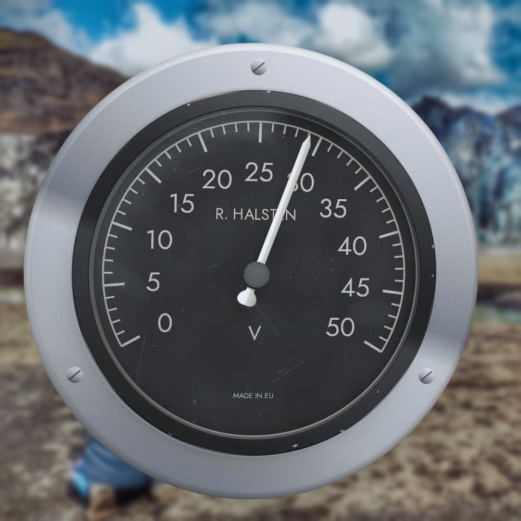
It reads 29; V
